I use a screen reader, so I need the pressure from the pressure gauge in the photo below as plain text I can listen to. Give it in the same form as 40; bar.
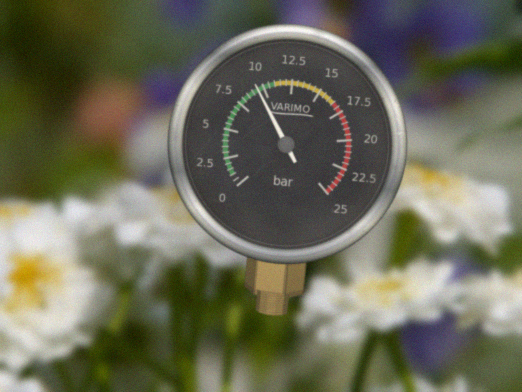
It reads 9.5; bar
